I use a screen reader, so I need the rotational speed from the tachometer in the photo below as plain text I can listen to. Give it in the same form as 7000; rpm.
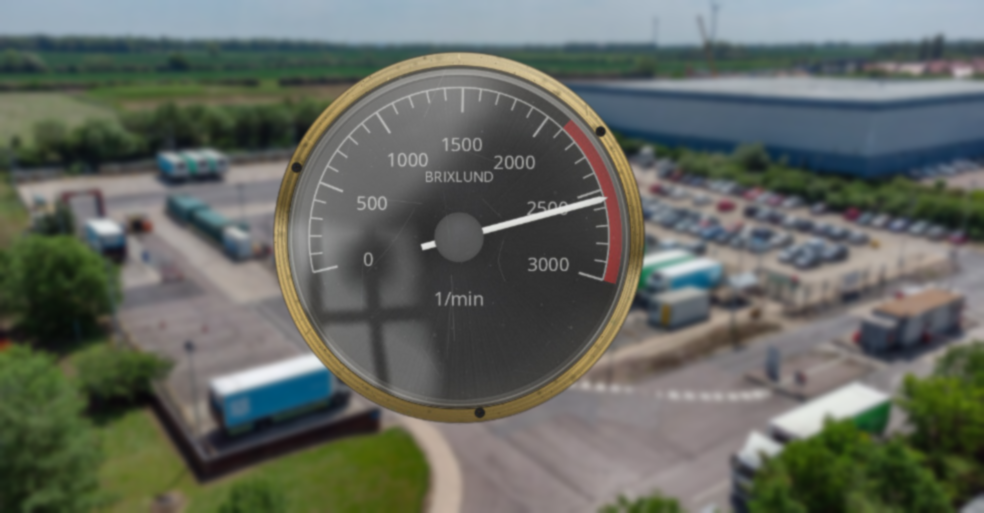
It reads 2550; rpm
